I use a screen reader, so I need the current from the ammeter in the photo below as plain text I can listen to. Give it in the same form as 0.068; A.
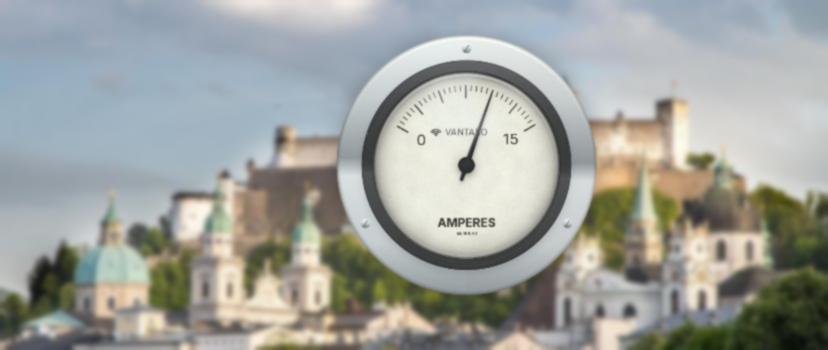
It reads 10; A
